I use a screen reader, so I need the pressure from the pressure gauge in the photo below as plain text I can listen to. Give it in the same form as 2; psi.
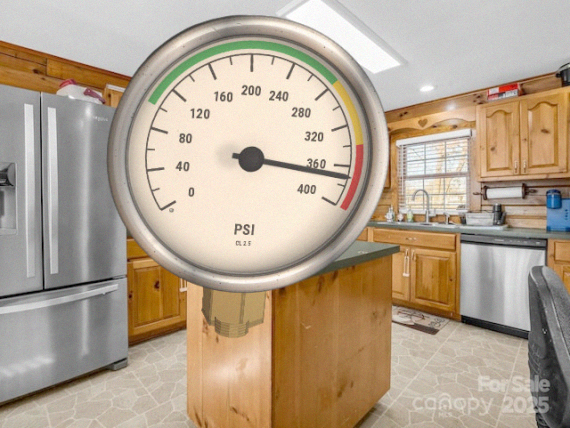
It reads 370; psi
